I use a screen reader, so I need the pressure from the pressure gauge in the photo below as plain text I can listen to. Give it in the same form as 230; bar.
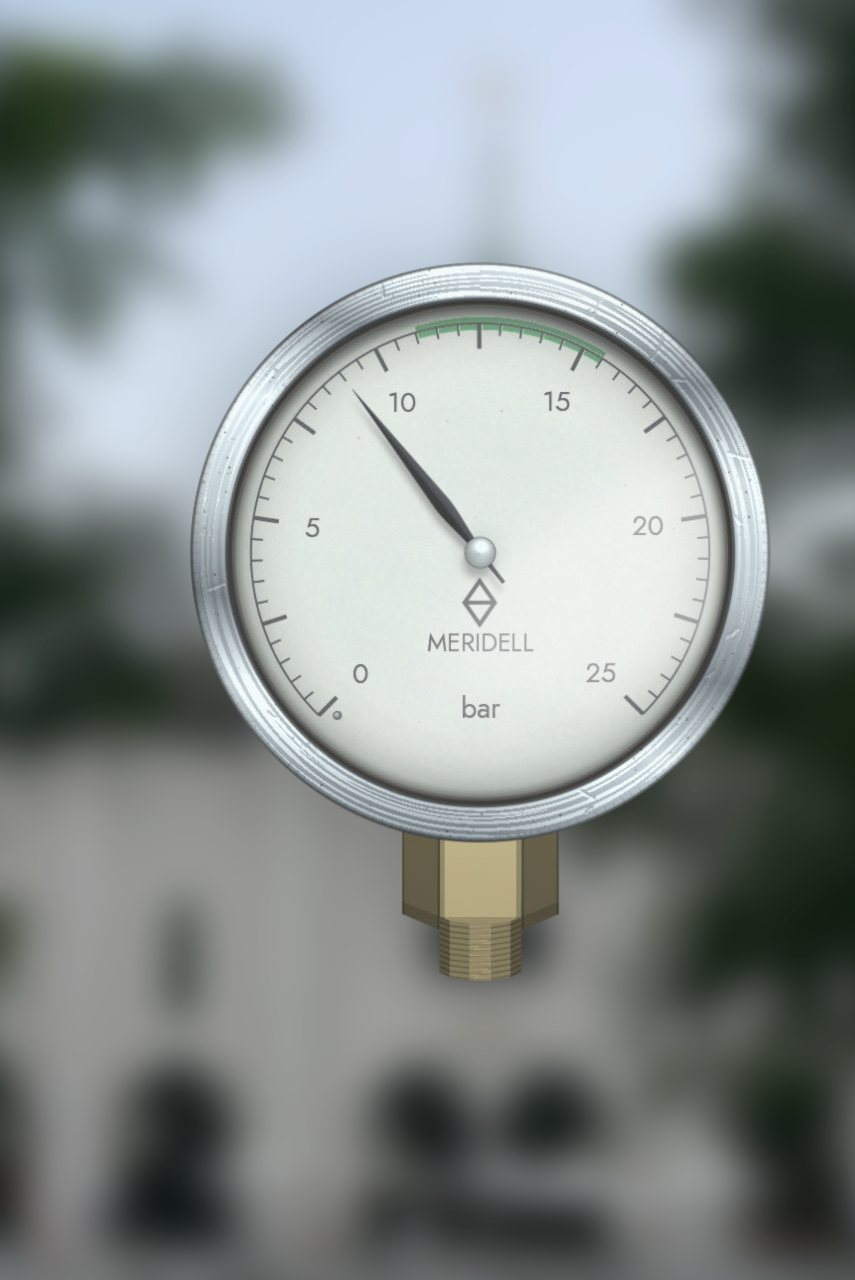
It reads 9; bar
